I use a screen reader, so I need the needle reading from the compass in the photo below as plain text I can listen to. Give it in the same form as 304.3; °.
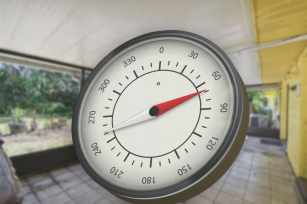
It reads 70; °
